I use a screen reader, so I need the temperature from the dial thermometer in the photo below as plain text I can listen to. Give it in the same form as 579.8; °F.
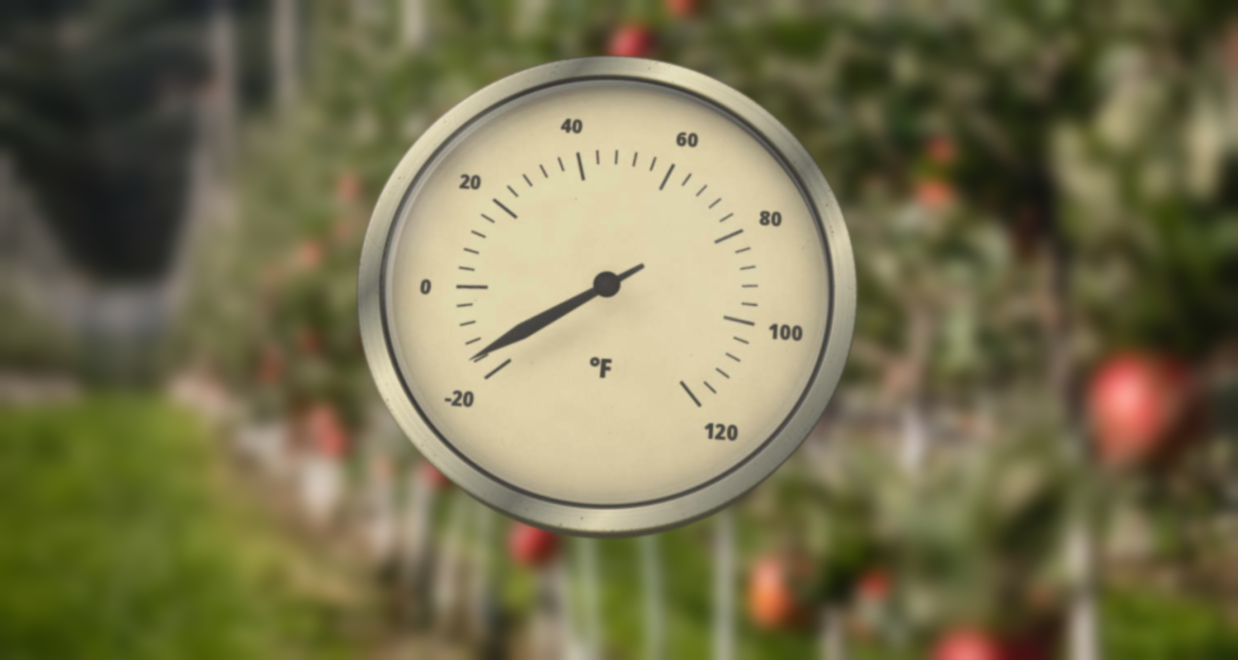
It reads -16; °F
